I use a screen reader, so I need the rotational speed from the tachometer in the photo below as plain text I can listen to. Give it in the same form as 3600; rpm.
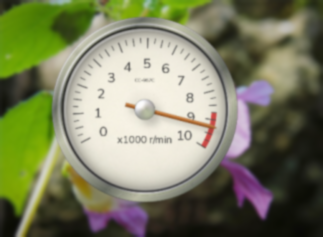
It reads 9250; rpm
